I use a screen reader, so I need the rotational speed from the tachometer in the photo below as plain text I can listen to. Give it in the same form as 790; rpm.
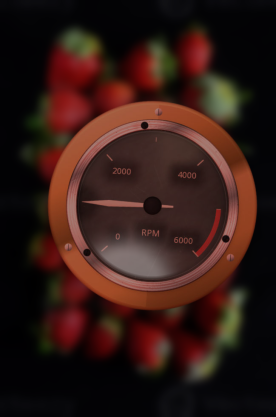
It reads 1000; rpm
